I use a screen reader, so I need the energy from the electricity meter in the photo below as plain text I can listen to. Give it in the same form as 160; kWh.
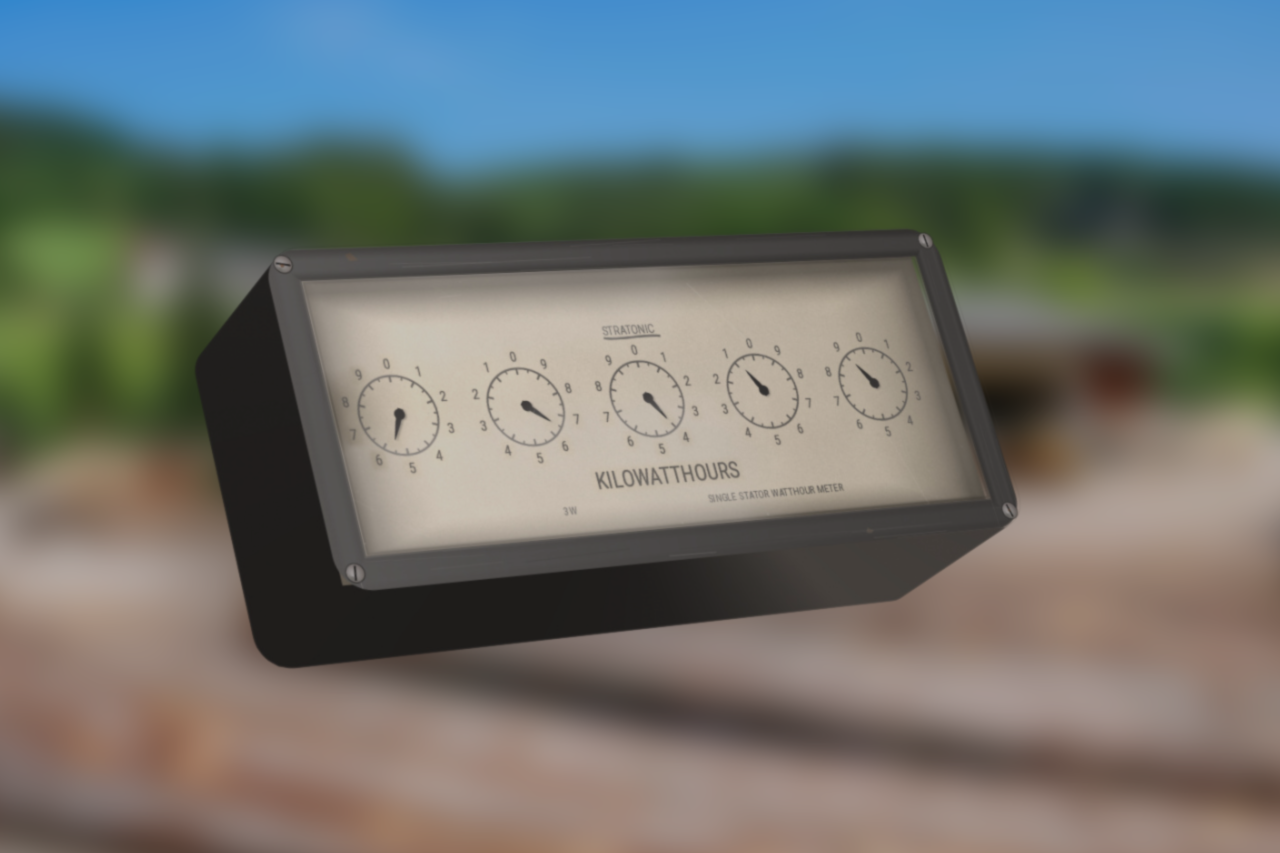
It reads 56409; kWh
